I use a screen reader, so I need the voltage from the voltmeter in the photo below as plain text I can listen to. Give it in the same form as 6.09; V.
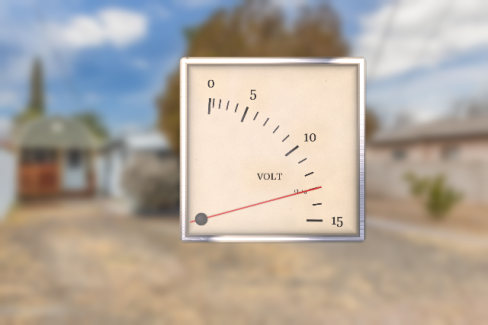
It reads 13; V
